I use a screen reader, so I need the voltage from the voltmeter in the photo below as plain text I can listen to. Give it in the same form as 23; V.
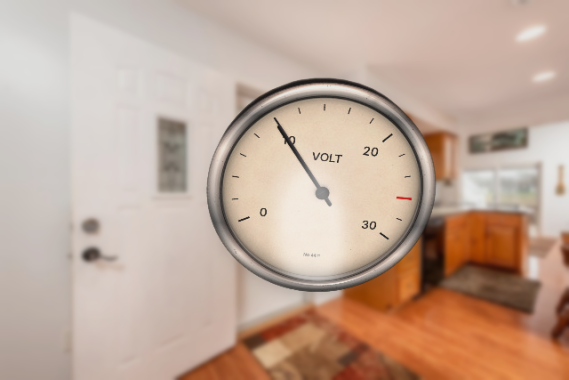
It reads 10; V
